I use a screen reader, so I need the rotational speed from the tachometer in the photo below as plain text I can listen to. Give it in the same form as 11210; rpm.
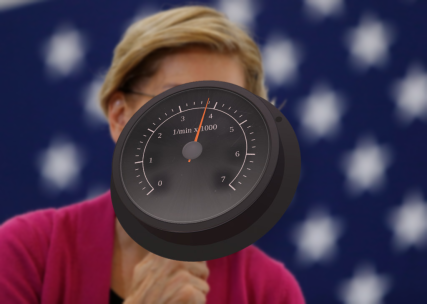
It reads 3800; rpm
